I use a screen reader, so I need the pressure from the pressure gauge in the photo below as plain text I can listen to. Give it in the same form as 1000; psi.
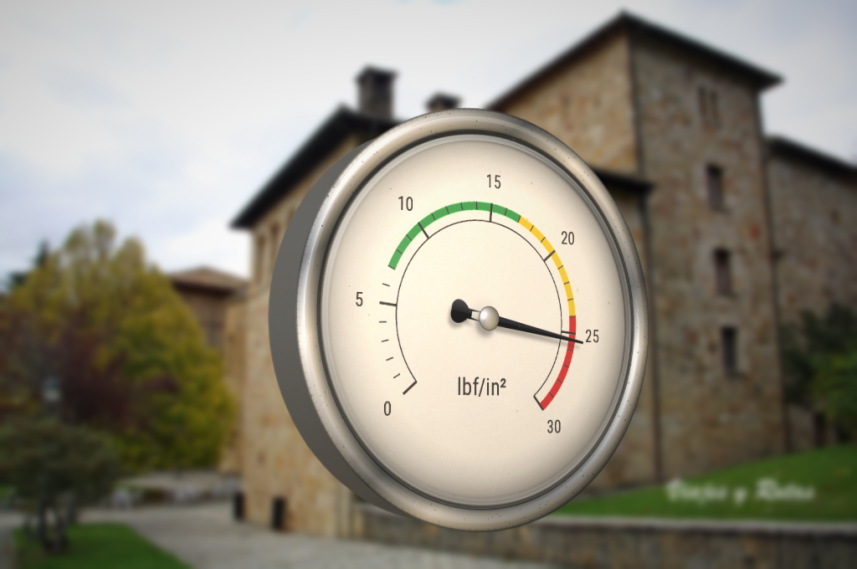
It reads 25.5; psi
